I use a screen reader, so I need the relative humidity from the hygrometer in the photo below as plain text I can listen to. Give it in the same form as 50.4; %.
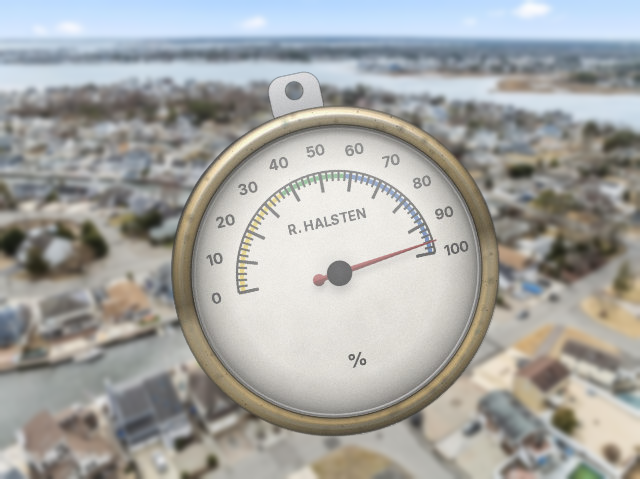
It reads 96; %
